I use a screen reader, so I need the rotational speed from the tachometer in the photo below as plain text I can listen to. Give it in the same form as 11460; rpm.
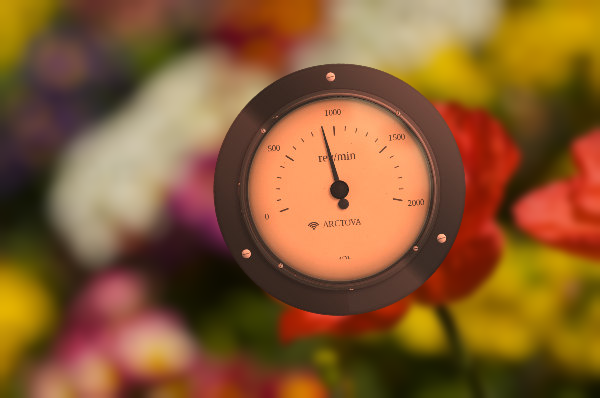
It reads 900; rpm
